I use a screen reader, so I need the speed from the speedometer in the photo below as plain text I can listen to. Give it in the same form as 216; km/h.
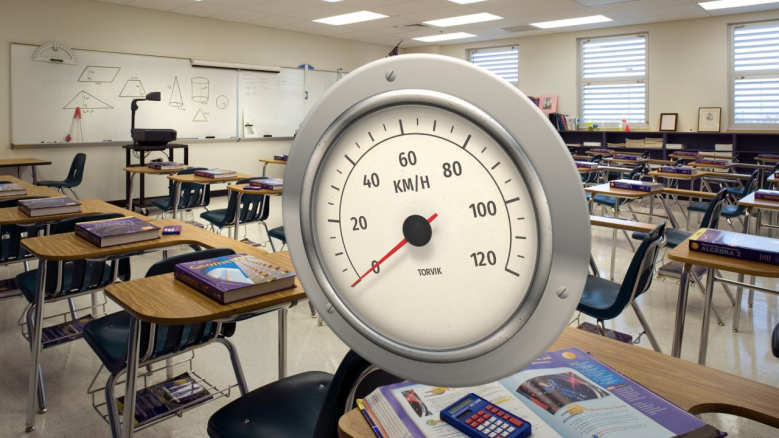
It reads 0; km/h
